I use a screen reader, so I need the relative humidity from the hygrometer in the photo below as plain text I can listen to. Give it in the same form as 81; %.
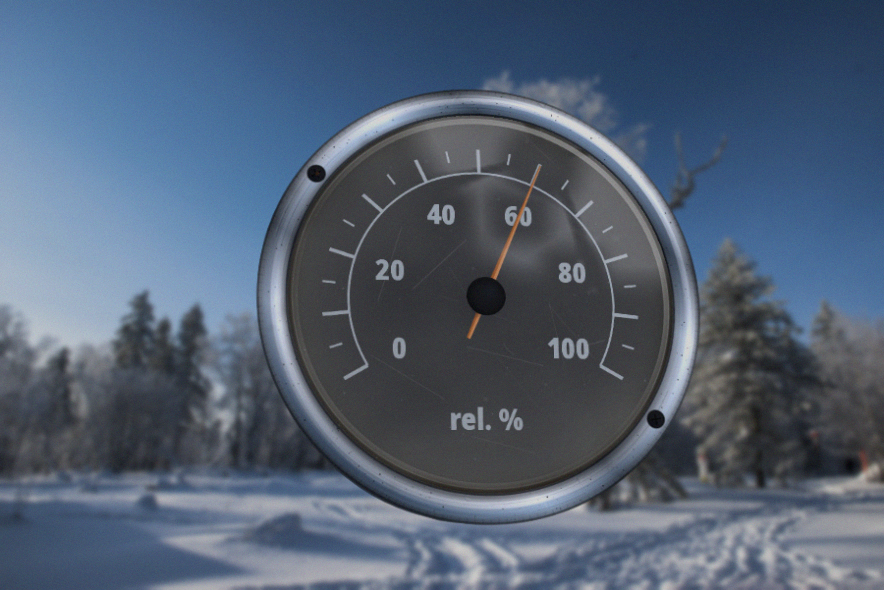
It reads 60; %
